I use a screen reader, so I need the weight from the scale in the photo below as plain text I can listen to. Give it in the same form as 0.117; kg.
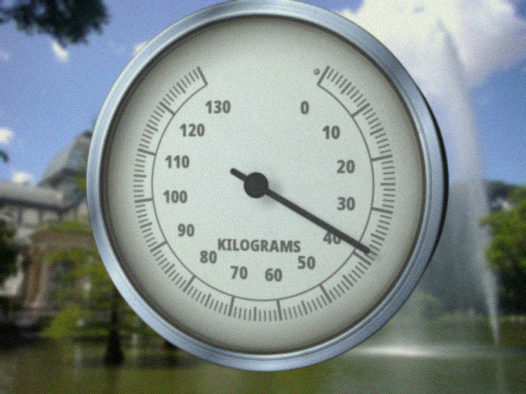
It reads 38; kg
